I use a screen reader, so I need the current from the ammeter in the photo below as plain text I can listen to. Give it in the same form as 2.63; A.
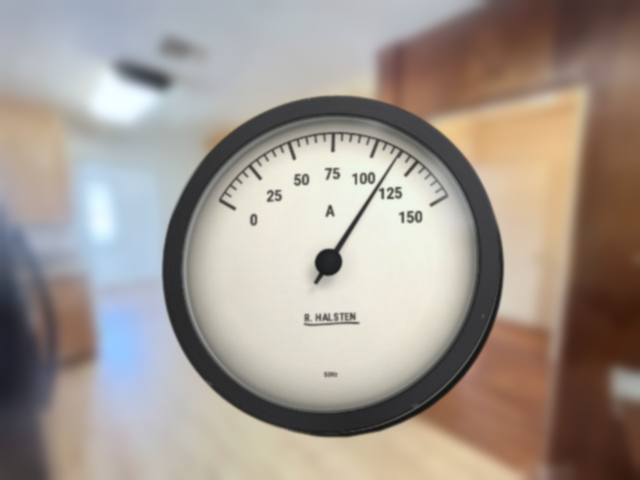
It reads 115; A
